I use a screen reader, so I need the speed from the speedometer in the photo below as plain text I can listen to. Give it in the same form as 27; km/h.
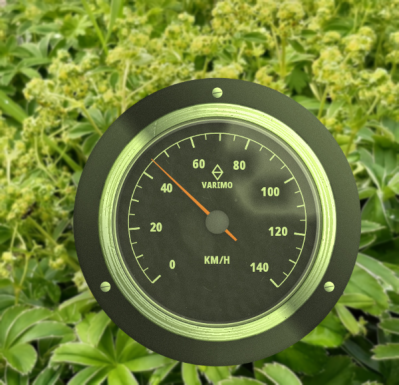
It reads 45; km/h
